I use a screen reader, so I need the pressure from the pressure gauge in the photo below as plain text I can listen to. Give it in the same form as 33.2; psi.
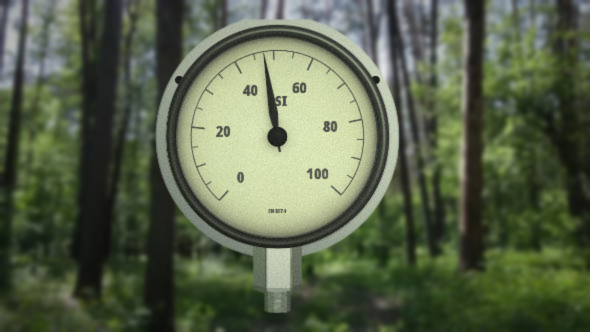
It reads 47.5; psi
